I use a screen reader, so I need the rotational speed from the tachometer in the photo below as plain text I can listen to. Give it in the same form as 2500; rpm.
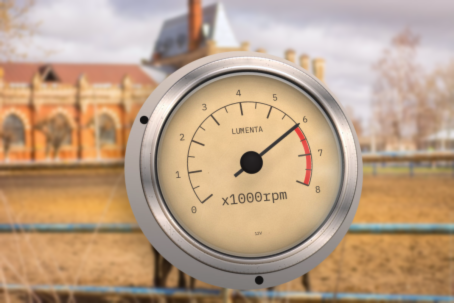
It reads 6000; rpm
